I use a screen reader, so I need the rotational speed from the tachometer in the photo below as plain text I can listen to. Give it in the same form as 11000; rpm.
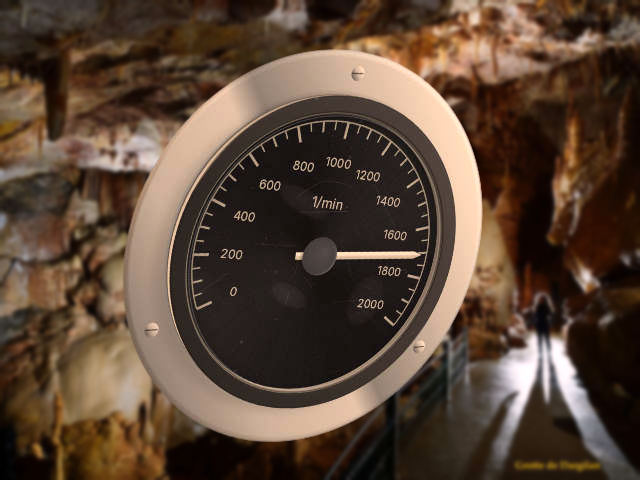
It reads 1700; rpm
